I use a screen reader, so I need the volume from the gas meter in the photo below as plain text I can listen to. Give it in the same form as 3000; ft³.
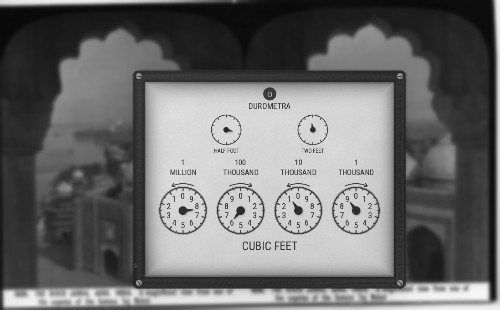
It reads 760900; ft³
